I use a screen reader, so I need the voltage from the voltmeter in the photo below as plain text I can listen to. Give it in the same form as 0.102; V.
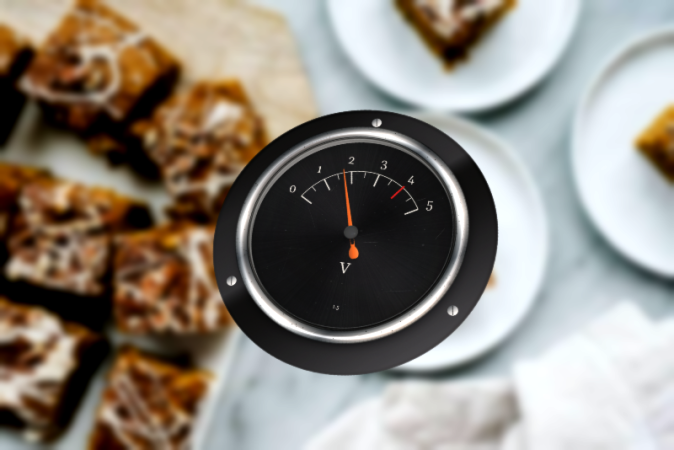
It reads 1.75; V
